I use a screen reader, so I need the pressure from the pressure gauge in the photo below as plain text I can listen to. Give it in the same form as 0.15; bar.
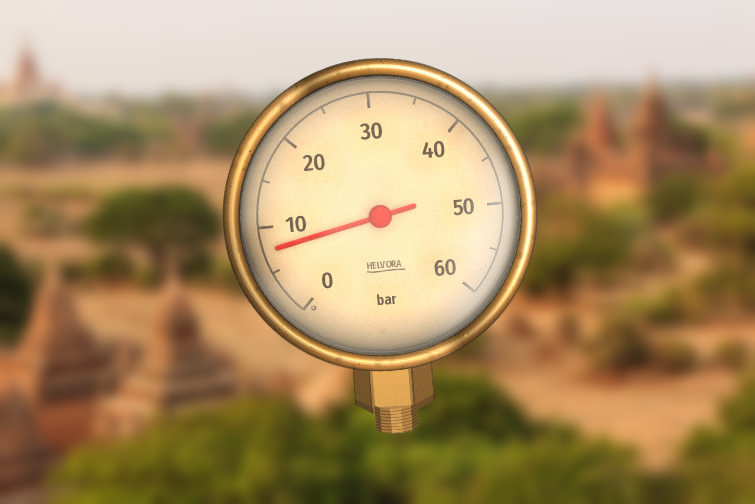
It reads 7.5; bar
